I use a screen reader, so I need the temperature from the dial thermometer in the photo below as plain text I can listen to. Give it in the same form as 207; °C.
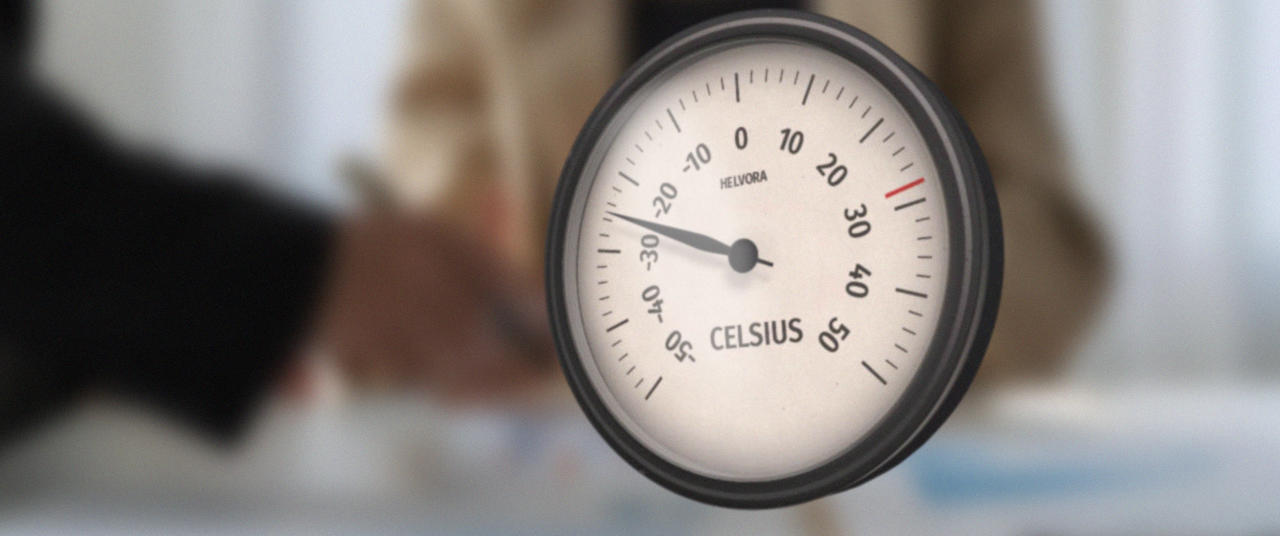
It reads -25; °C
